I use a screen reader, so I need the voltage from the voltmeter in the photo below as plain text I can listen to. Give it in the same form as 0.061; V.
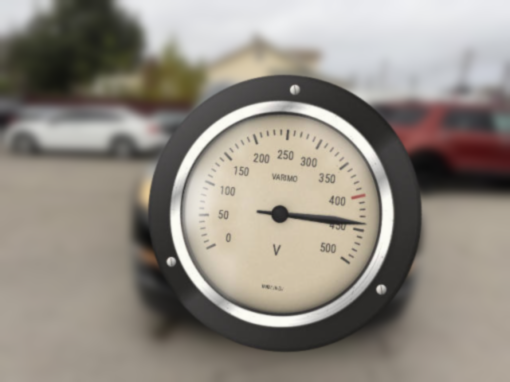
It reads 440; V
